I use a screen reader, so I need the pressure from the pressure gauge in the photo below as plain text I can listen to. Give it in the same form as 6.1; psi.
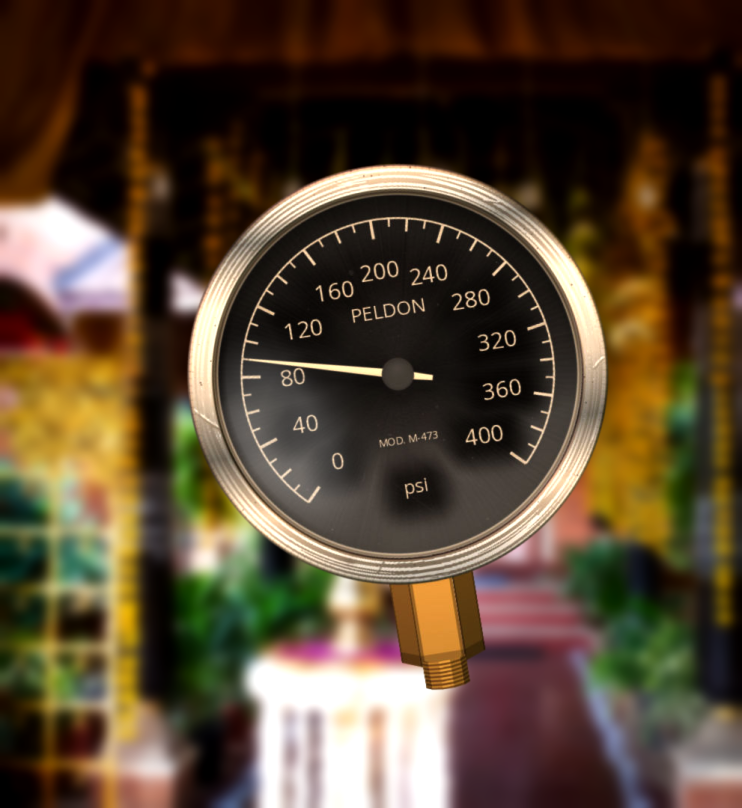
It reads 90; psi
